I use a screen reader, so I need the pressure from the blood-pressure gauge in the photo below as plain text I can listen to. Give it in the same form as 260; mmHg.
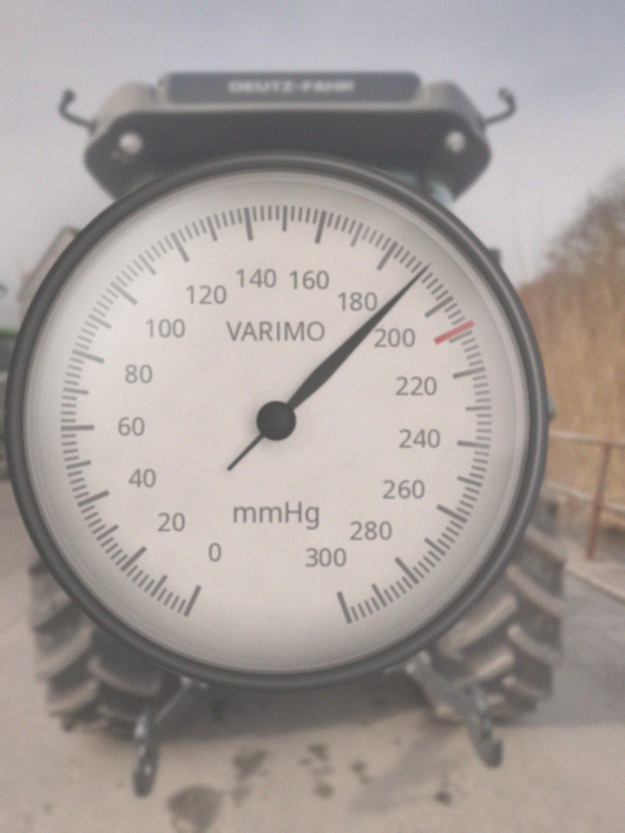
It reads 190; mmHg
